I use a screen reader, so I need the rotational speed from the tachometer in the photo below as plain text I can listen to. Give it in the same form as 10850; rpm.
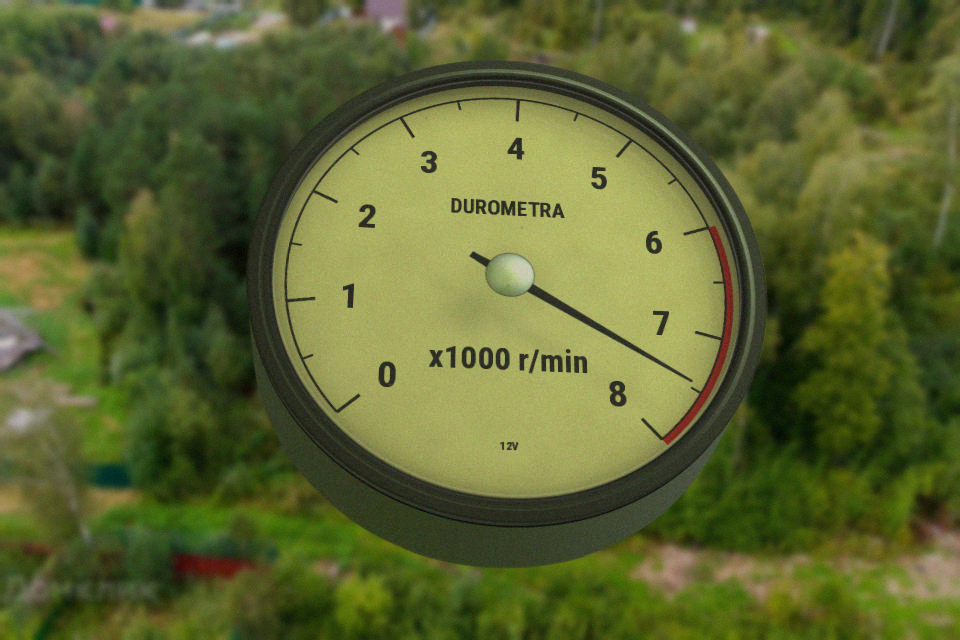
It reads 7500; rpm
